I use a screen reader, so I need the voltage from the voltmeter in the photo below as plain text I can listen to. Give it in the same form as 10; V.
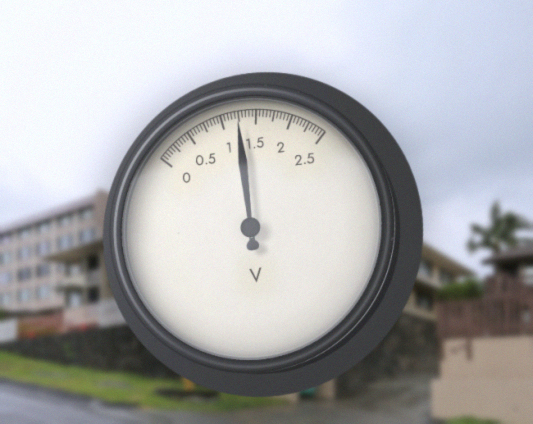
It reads 1.25; V
